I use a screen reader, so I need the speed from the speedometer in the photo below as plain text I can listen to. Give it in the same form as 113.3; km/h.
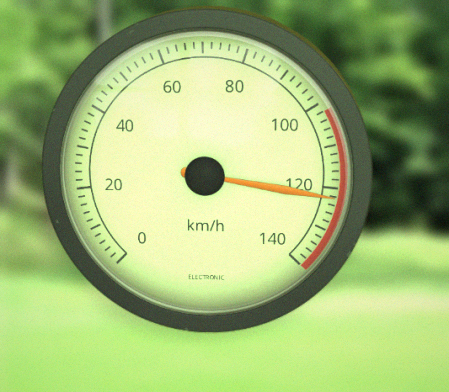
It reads 122; km/h
